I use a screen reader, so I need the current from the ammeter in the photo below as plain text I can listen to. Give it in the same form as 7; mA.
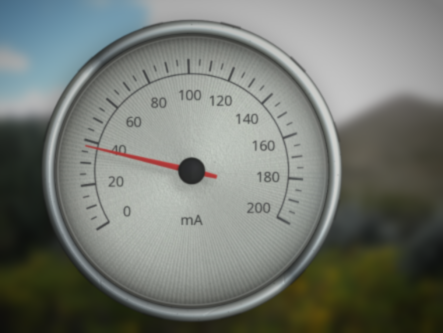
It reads 37.5; mA
